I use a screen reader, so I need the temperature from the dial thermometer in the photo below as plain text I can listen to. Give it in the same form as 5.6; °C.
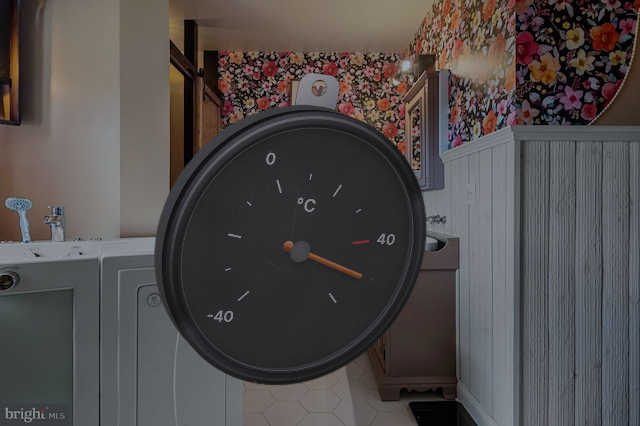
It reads 50; °C
